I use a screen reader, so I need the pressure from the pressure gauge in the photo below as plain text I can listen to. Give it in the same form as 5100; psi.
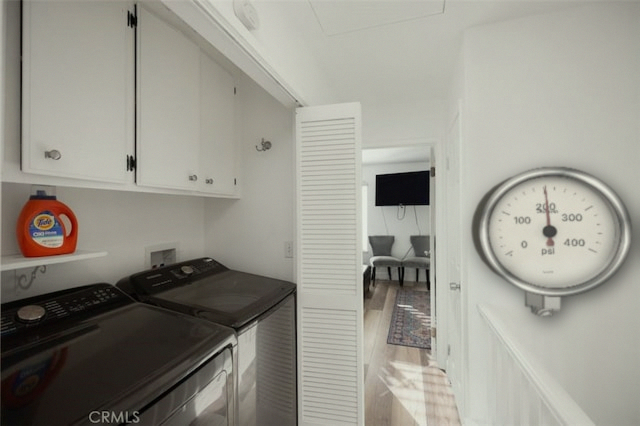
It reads 200; psi
